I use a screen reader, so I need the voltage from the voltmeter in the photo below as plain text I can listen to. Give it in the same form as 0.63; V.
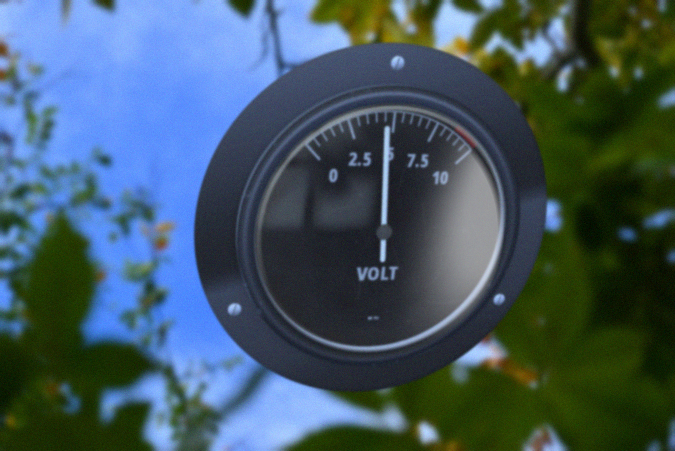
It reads 4.5; V
